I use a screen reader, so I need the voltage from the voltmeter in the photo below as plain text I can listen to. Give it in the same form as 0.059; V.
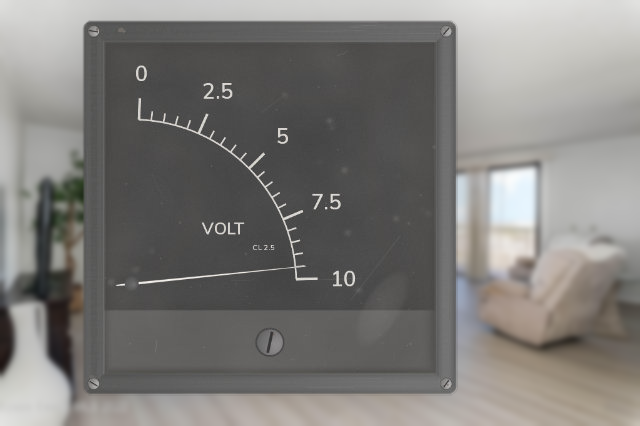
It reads 9.5; V
